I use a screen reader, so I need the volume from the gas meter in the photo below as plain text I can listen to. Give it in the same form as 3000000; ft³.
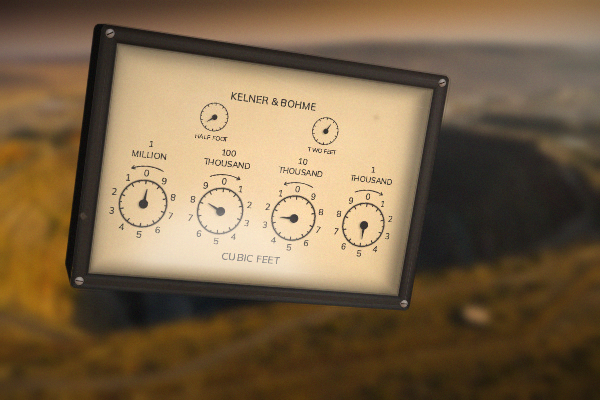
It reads 982500; ft³
